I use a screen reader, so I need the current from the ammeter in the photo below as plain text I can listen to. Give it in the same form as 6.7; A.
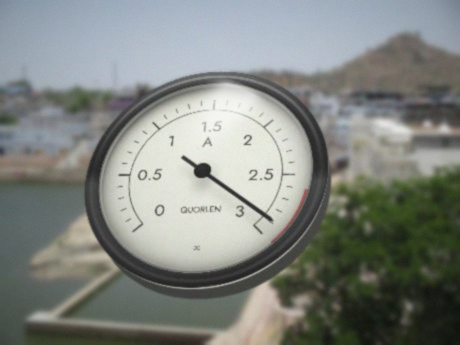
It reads 2.9; A
